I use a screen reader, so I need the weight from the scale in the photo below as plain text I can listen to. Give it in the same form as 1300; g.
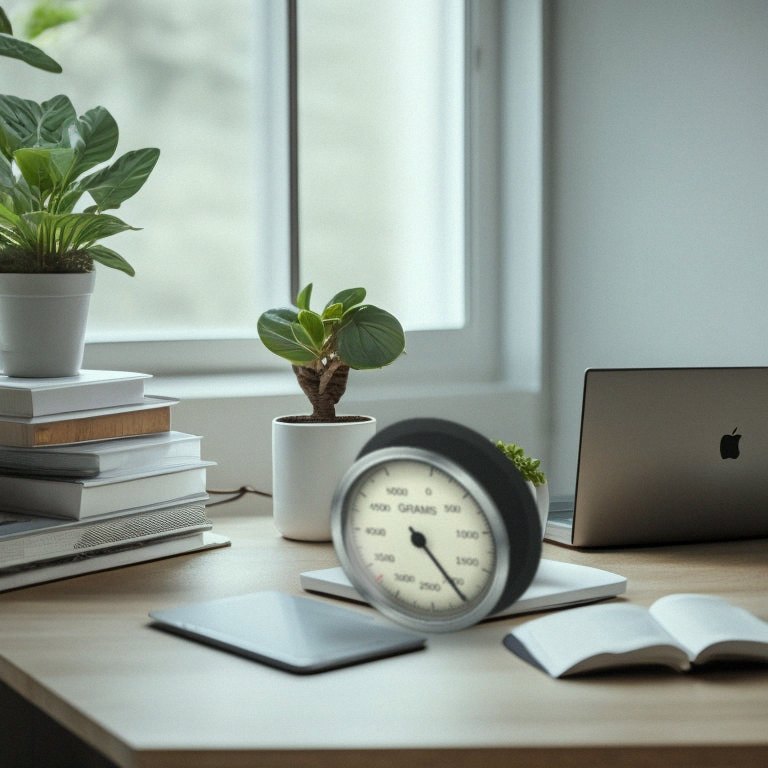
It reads 2000; g
